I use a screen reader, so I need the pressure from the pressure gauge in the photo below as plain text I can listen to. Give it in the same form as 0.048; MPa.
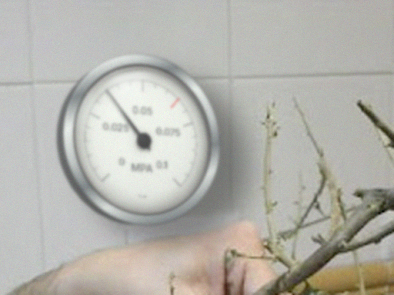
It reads 0.035; MPa
